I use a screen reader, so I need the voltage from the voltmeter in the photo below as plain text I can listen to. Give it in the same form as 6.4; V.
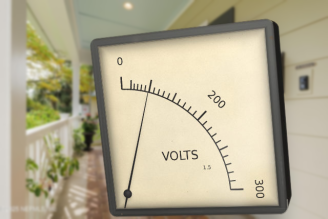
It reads 100; V
